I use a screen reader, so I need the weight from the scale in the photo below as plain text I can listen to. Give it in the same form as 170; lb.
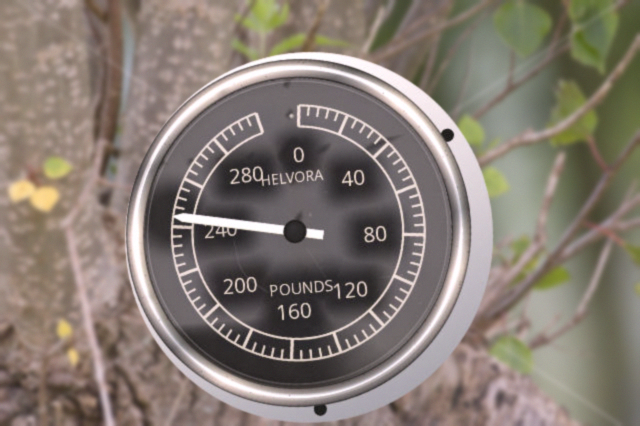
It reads 244; lb
